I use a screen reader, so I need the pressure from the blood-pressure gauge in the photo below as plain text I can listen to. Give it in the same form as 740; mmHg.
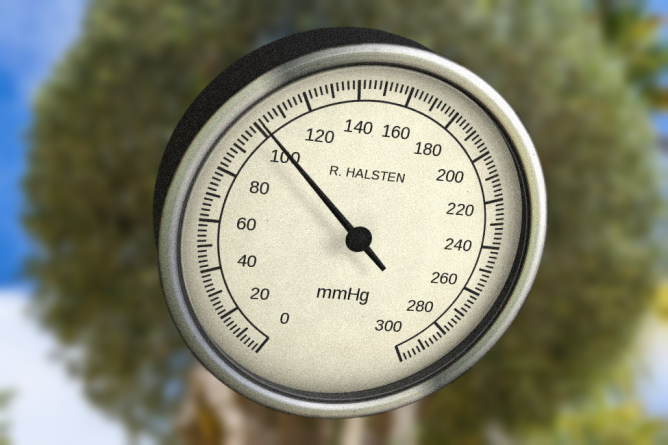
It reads 102; mmHg
